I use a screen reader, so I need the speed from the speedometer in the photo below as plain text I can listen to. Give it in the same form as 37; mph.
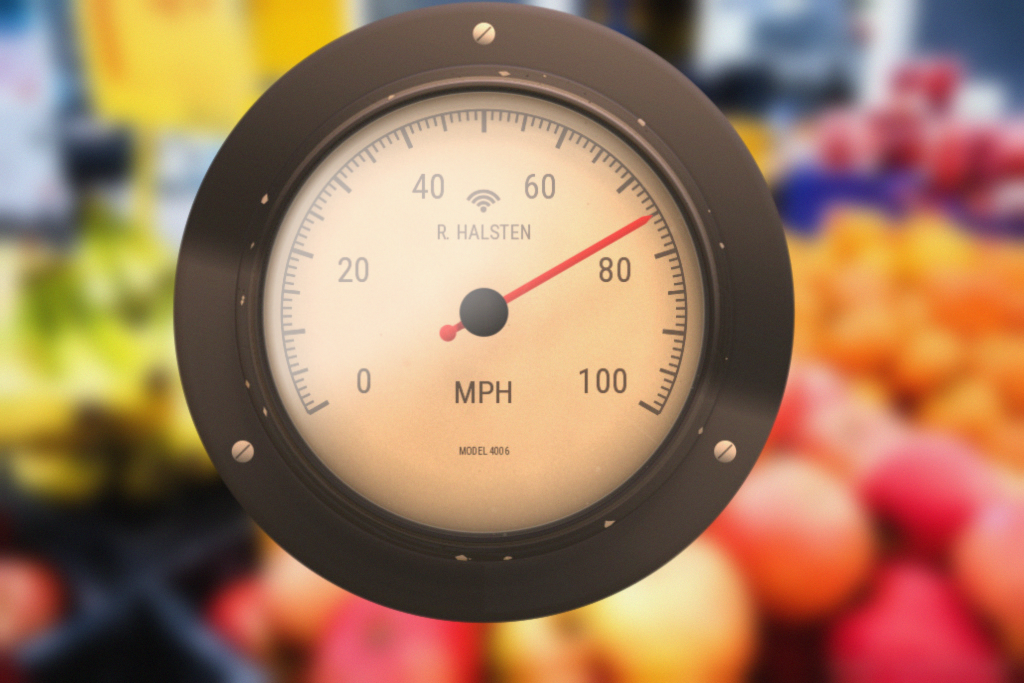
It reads 75; mph
